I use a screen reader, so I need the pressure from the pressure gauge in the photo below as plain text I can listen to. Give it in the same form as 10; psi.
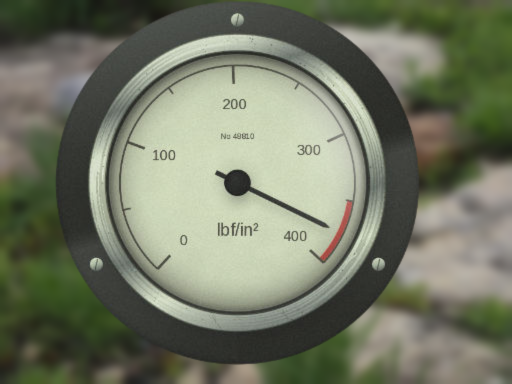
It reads 375; psi
